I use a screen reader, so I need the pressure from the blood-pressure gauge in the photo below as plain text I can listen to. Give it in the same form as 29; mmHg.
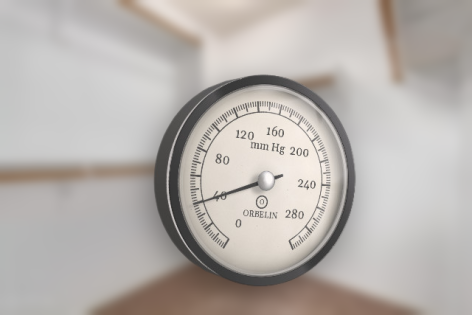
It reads 40; mmHg
